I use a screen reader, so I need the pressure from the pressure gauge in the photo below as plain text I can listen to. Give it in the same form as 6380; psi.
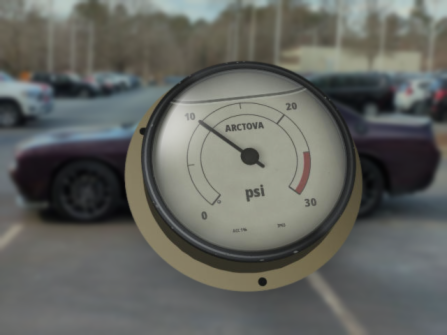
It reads 10; psi
